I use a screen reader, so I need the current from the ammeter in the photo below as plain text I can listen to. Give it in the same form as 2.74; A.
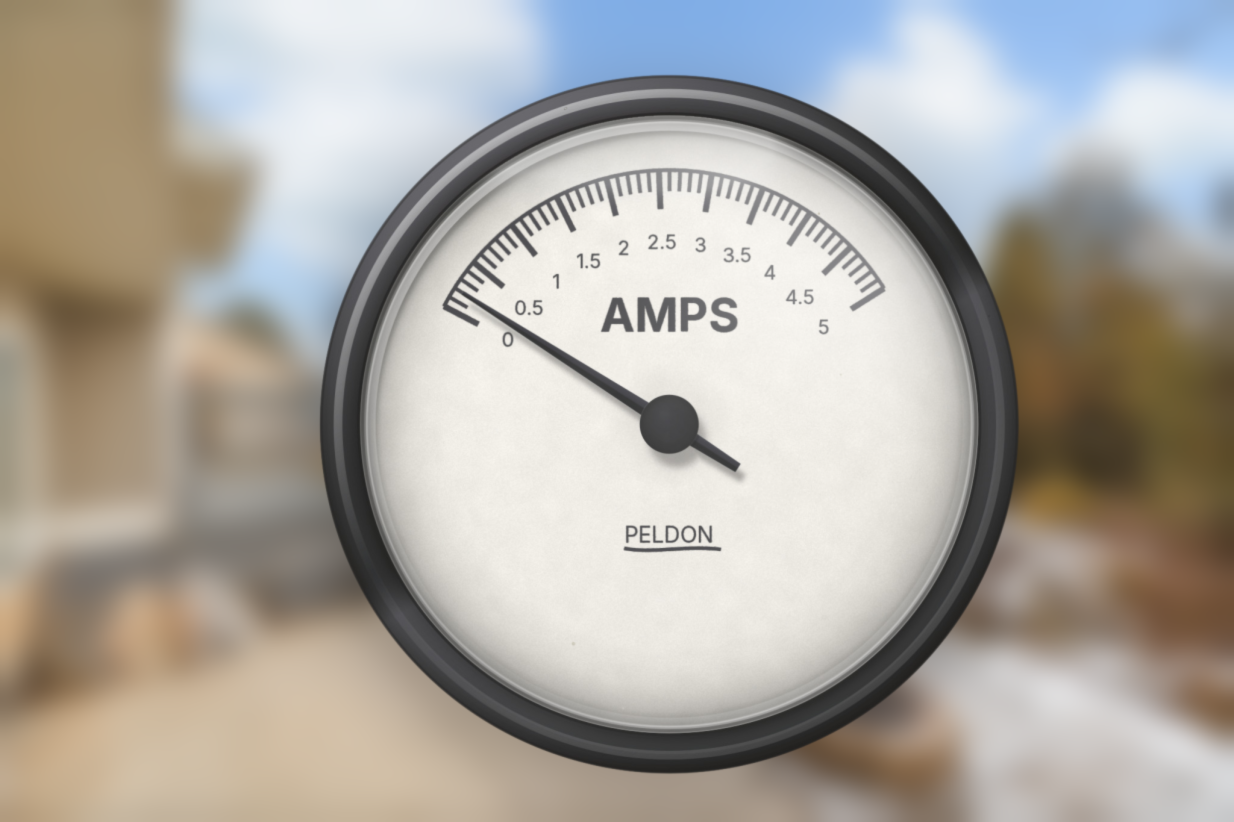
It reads 0.2; A
